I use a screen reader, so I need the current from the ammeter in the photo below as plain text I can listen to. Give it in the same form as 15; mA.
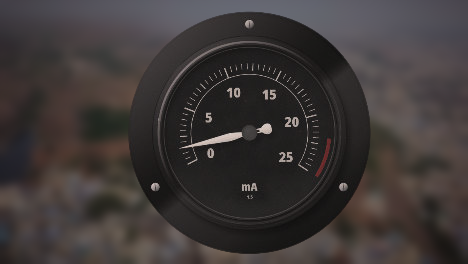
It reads 1.5; mA
